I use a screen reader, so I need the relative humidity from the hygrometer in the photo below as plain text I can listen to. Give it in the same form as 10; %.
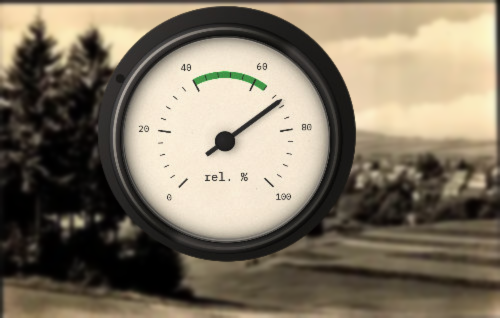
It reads 70; %
